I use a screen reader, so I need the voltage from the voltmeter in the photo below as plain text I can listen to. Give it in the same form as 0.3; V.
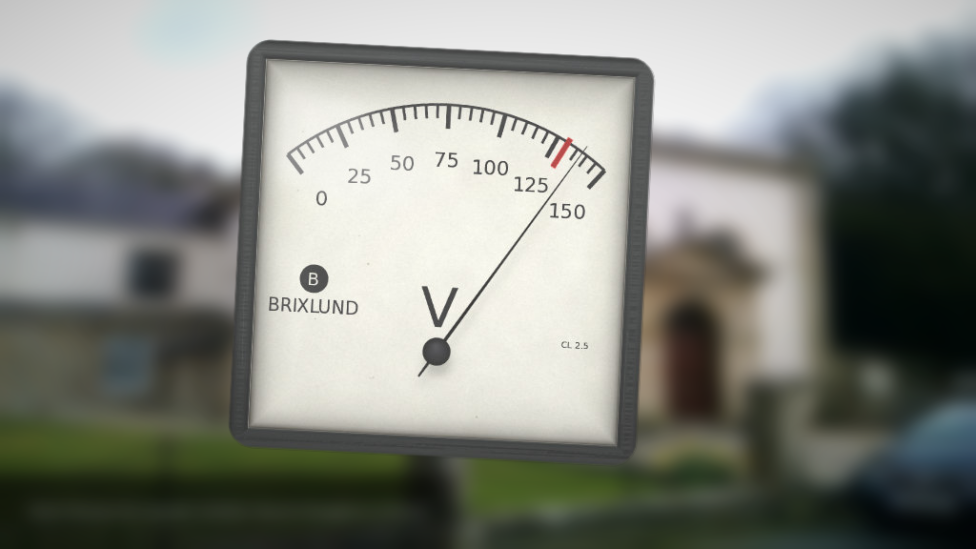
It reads 137.5; V
